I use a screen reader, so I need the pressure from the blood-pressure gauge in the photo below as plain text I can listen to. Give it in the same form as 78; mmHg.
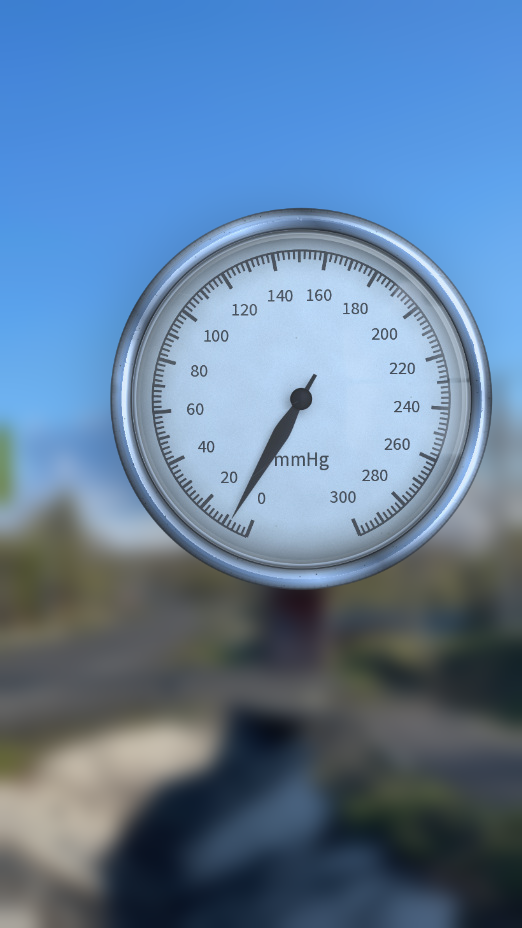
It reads 8; mmHg
